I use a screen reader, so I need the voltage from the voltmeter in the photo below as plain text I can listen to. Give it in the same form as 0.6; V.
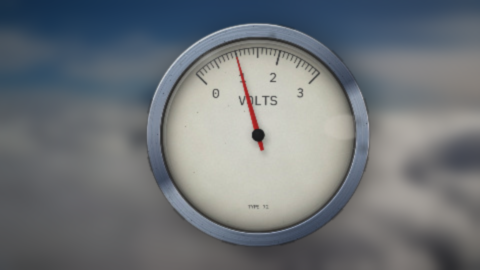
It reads 1; V
